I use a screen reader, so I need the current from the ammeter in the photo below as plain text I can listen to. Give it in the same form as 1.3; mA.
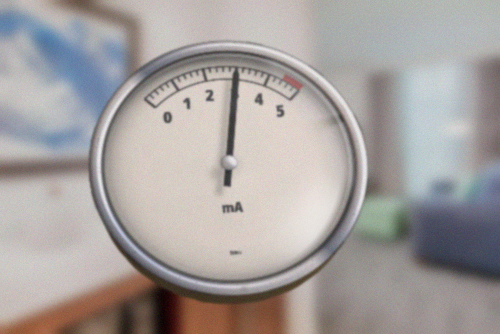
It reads 3; mA
